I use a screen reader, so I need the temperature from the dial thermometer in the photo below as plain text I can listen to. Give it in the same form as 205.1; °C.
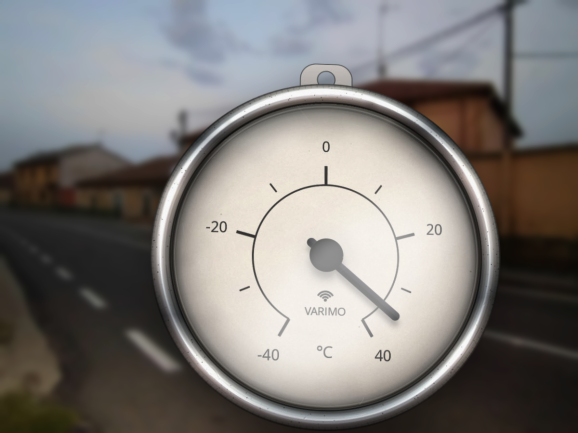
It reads 35; °C
